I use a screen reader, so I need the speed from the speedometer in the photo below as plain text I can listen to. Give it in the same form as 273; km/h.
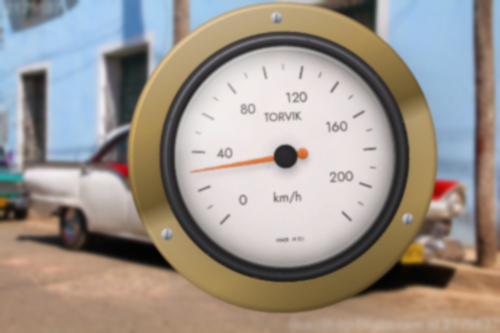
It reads 30; km/h
